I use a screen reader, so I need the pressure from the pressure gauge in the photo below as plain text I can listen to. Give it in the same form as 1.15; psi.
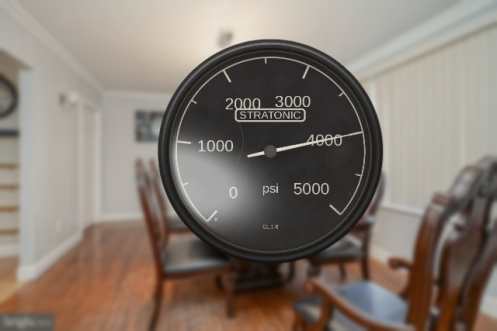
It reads 4000; psi
